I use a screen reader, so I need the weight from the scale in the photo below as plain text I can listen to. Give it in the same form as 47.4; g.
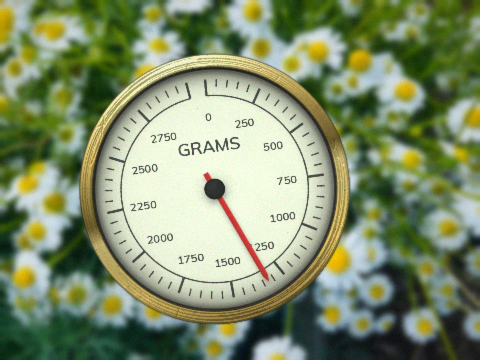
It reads 1325; g
